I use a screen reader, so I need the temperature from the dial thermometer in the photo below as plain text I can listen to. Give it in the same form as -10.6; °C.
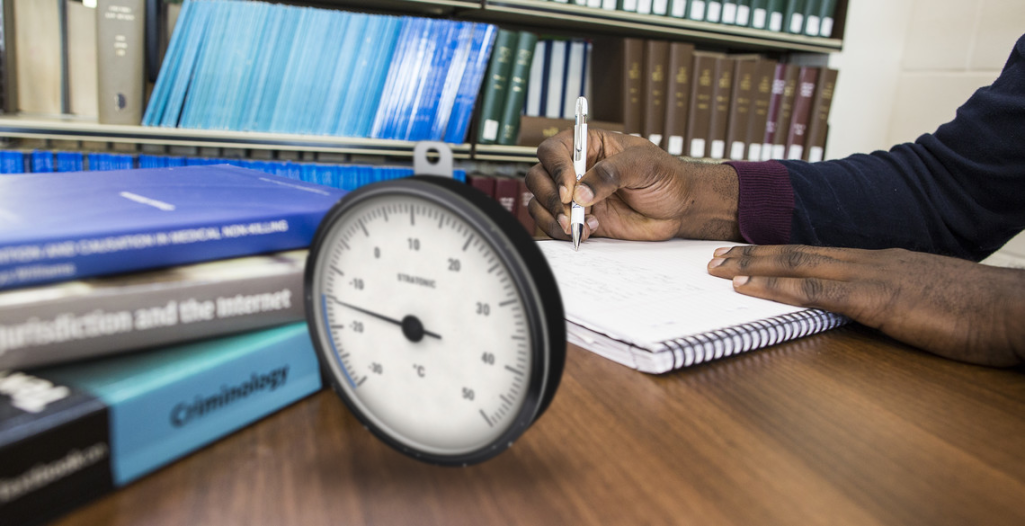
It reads -15; °C
